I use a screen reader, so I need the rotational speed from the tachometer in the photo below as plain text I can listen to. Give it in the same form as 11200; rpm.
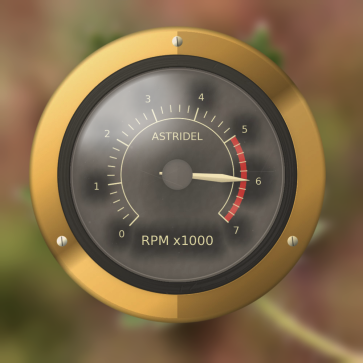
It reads 6000; rpm
